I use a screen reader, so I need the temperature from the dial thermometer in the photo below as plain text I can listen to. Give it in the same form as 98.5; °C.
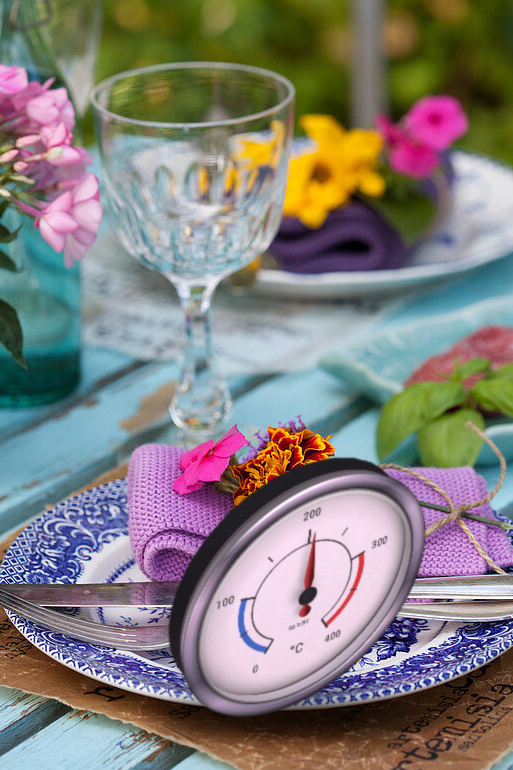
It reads 200; °C
